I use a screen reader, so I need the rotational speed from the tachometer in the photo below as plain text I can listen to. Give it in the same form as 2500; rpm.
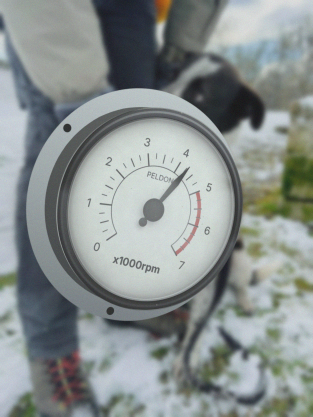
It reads 4250; rpm
